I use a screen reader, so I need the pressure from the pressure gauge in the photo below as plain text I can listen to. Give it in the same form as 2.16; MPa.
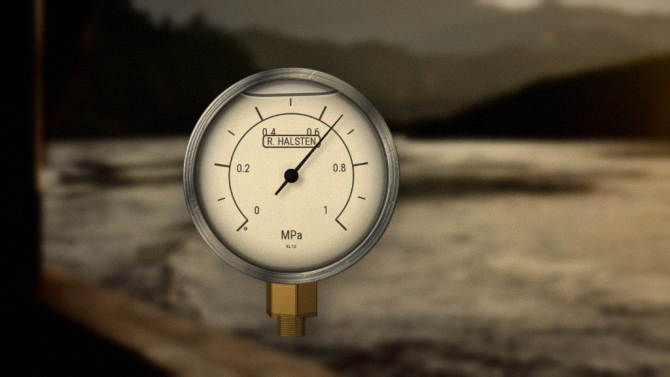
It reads 0.65; MPa
